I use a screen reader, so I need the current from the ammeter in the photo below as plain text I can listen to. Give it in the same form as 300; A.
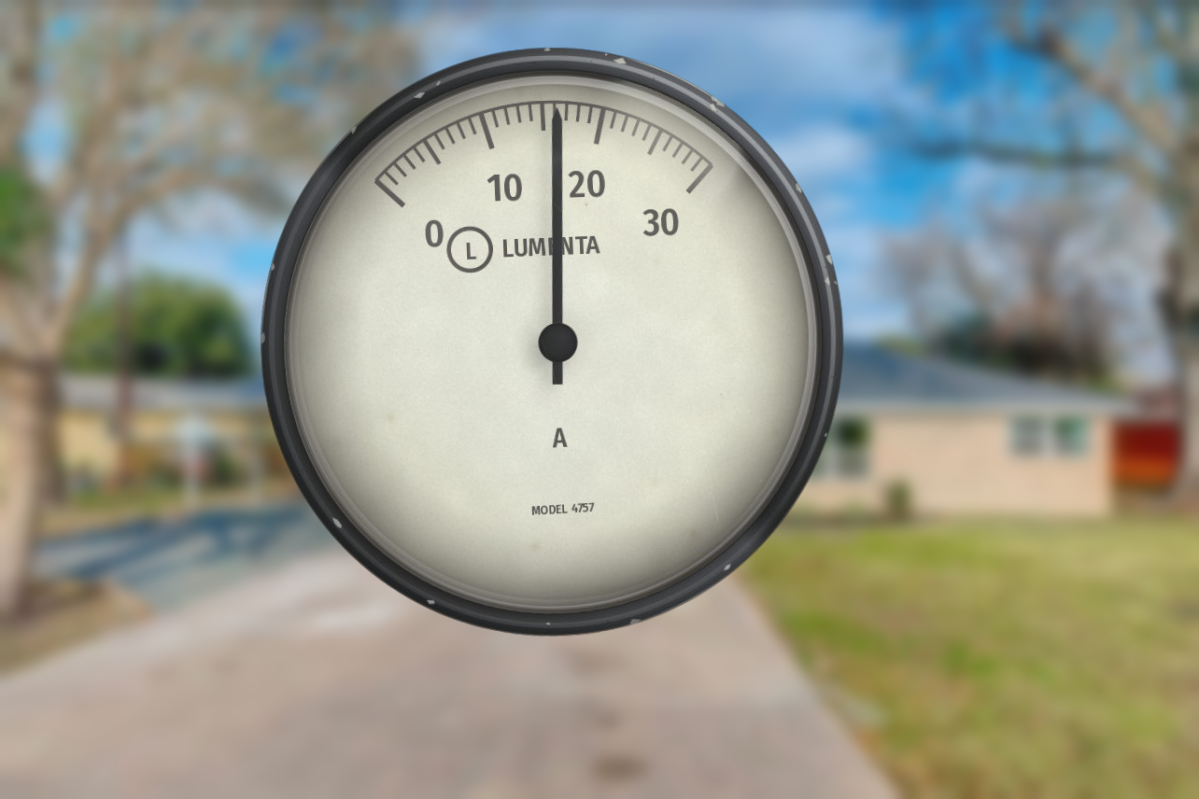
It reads 16; A
